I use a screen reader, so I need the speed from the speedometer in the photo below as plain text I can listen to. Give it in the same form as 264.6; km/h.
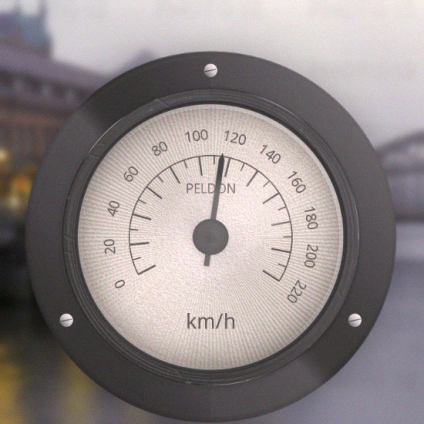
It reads 115; km/h
